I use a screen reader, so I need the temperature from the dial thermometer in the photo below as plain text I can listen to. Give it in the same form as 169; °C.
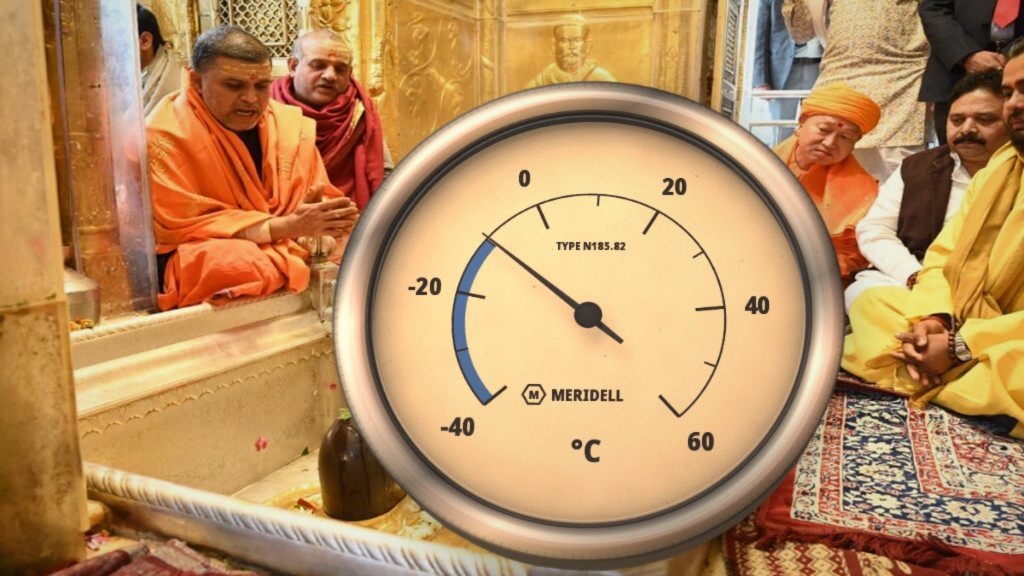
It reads -10; °C
